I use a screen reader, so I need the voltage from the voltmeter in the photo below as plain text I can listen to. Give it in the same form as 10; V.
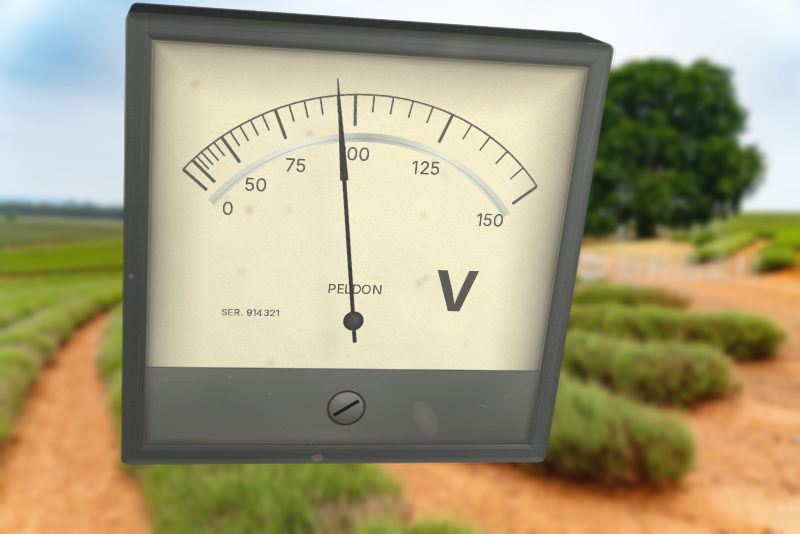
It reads 95; V
